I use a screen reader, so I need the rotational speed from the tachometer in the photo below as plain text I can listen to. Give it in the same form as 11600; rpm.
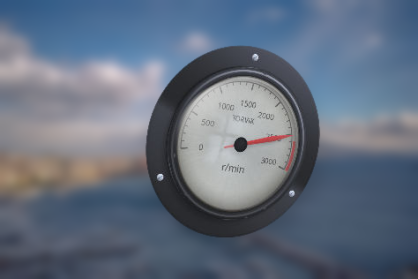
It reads 2500; rpm
